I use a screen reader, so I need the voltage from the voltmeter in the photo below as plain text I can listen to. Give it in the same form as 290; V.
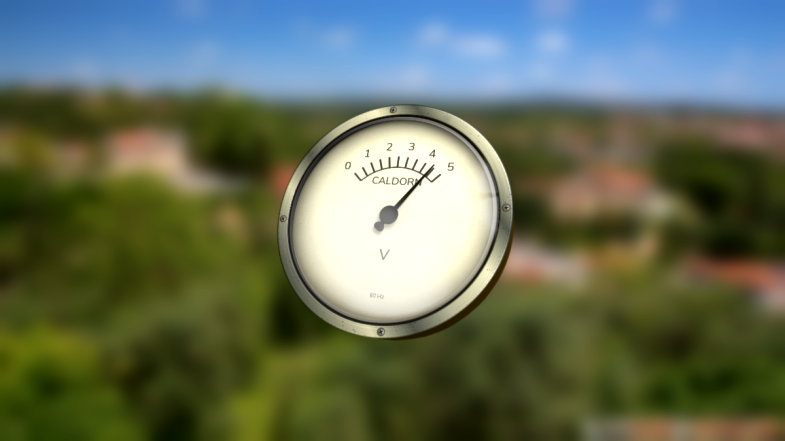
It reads 4.5; V
